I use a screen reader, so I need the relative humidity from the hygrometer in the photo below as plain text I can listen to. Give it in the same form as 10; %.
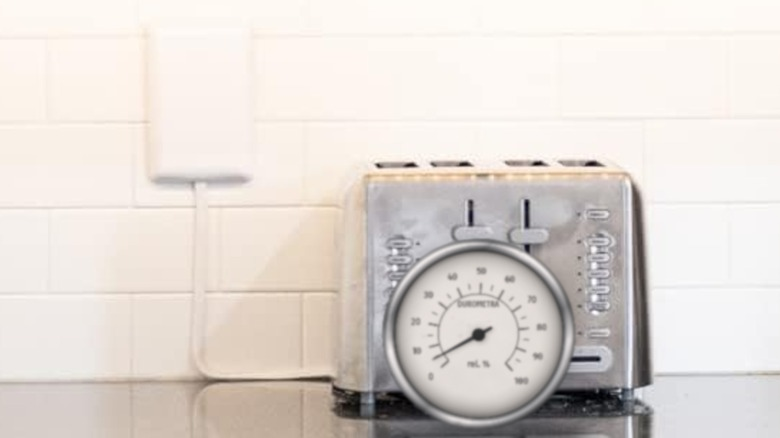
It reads 5; %
